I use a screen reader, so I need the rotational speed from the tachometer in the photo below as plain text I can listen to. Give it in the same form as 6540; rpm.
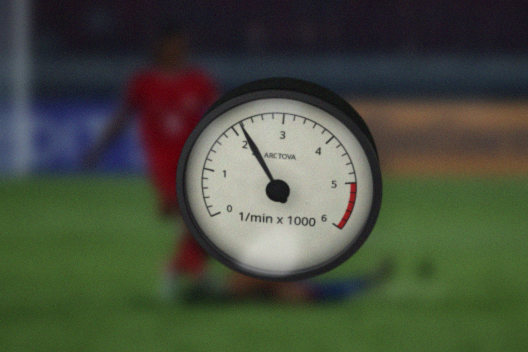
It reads 2200; rpm
